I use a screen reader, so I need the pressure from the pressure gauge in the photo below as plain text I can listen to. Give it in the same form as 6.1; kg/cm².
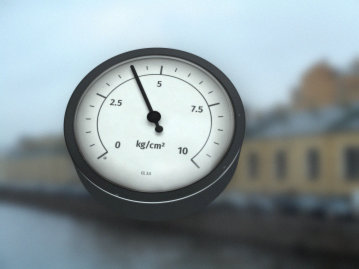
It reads 4; kg/cm²
